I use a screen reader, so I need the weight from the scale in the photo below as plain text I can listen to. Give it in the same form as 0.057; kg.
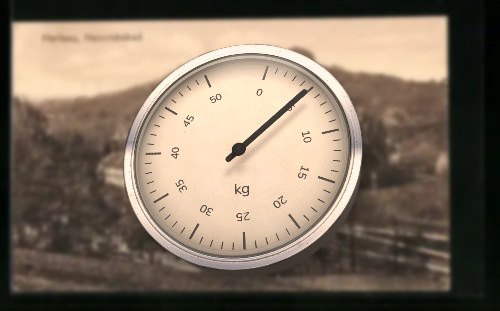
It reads 5; kg
